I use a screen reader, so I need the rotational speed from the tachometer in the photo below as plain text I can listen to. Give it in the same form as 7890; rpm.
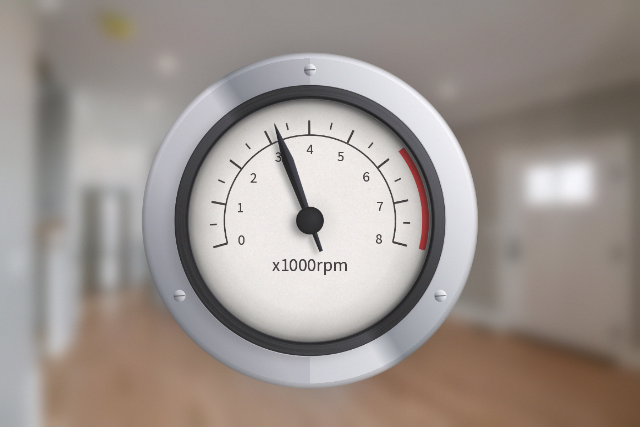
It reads 3250; rpm
